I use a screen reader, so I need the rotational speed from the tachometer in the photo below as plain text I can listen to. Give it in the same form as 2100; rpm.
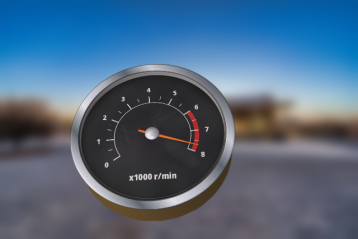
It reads 7750; rpm
